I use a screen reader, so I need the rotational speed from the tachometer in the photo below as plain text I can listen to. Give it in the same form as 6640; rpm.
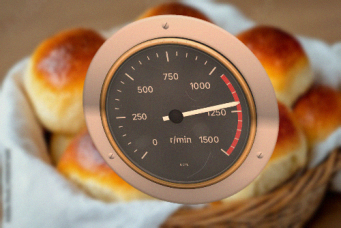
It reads 1200; rpm
